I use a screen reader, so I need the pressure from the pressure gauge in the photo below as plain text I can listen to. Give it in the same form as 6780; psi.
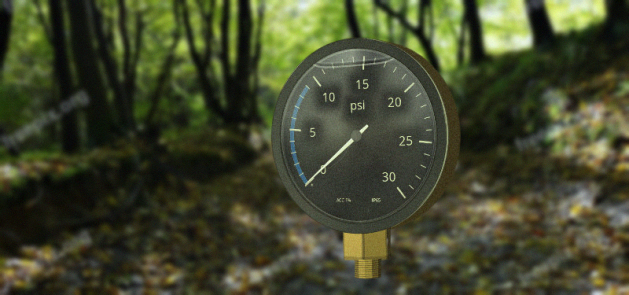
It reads 0; psi
